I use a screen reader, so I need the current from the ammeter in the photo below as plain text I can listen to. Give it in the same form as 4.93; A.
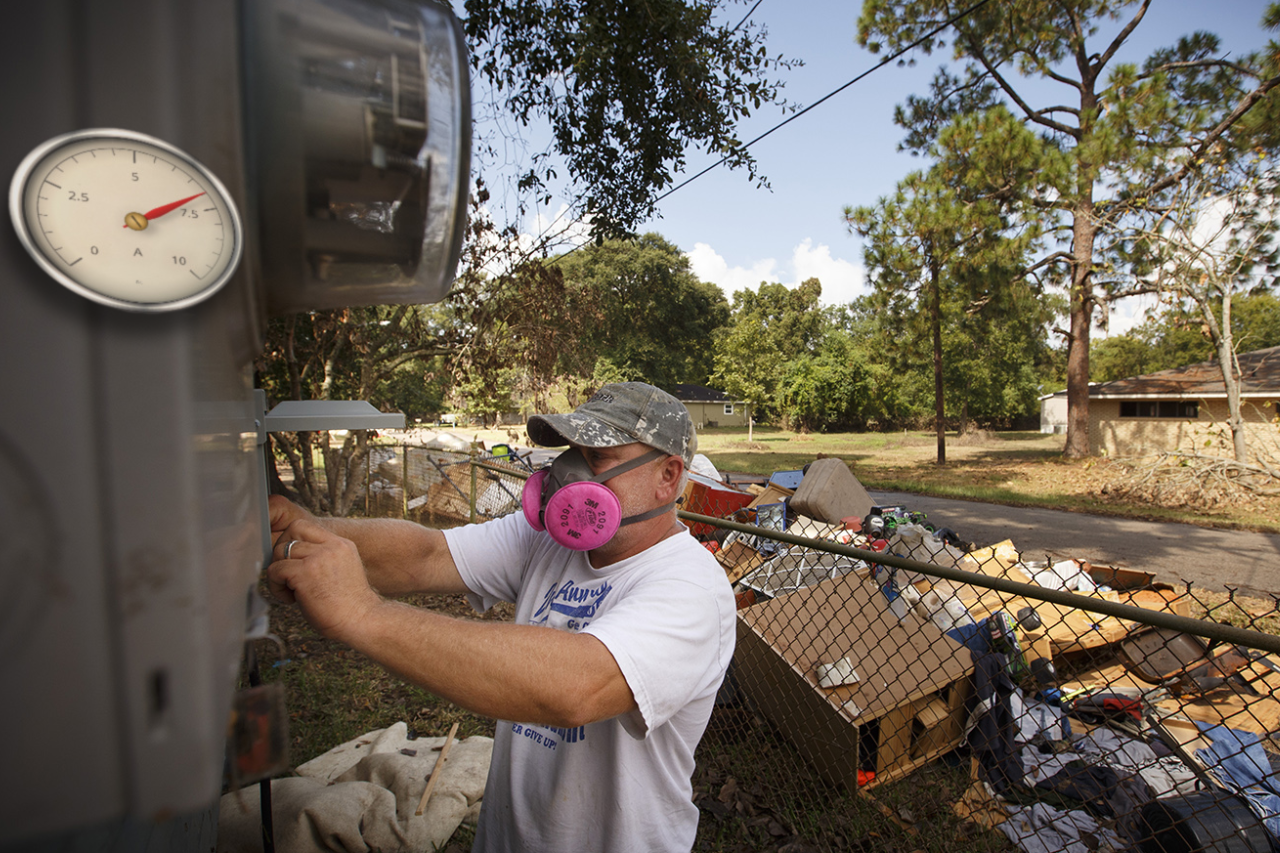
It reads 7; A
